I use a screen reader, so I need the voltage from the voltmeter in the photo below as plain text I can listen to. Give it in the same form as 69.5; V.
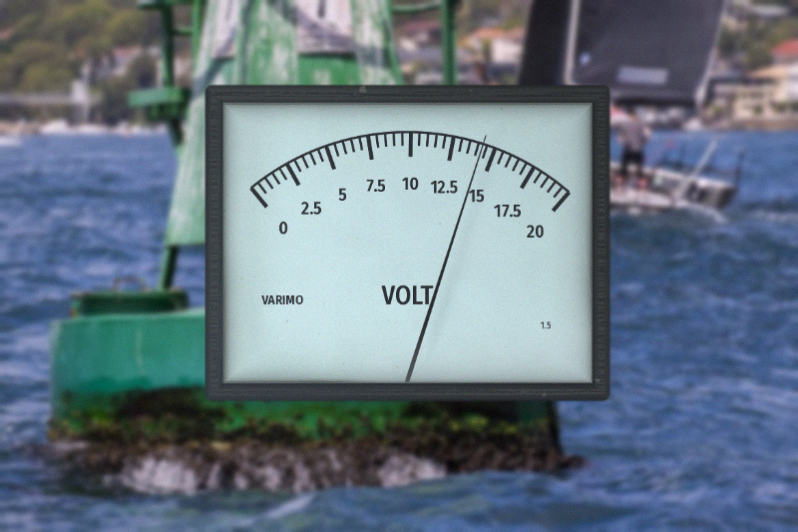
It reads 14.25; V
